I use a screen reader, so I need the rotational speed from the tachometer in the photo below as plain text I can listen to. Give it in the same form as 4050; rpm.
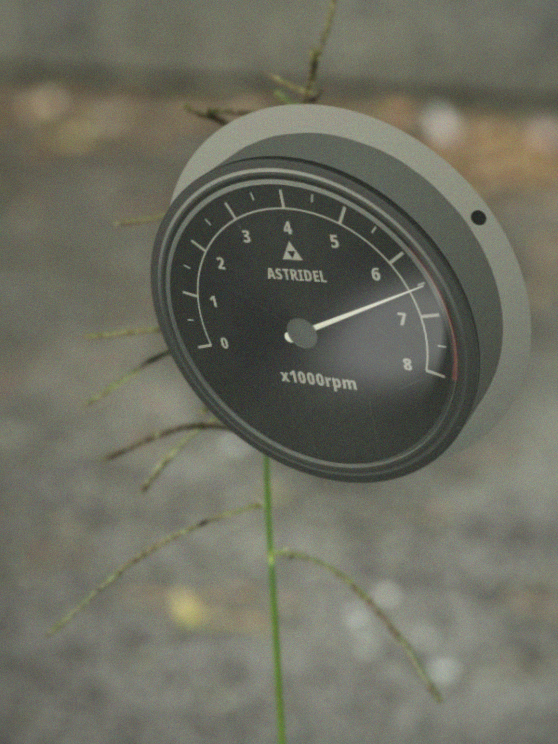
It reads 6500; rpm
